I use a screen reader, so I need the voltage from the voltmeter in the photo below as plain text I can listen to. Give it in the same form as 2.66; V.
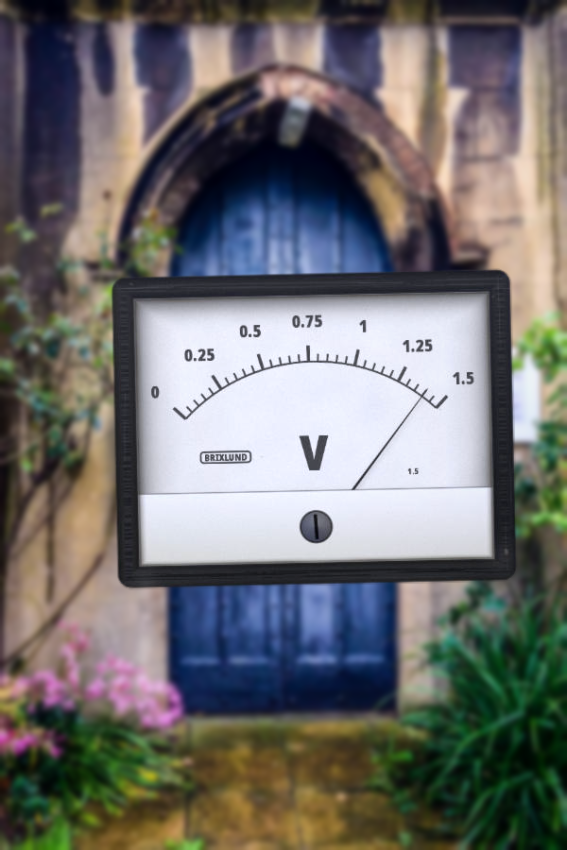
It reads 1.4; V
